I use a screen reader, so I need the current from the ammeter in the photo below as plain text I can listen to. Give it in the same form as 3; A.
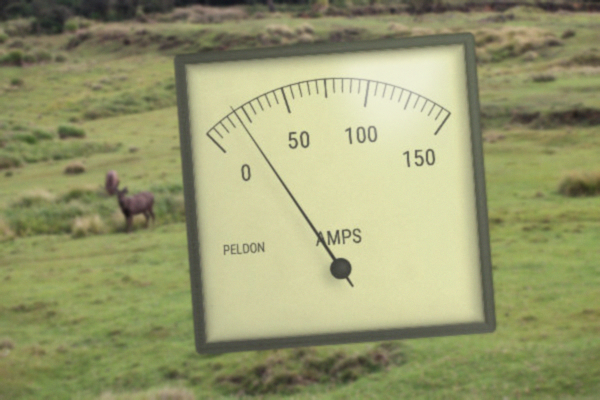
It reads 20; A
